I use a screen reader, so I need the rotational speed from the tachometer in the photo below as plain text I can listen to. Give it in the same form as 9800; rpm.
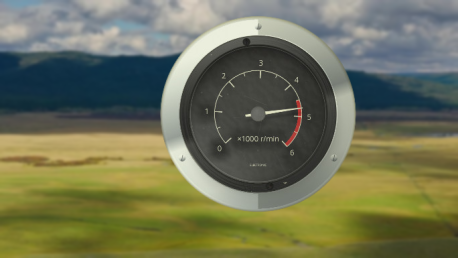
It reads 4750; rpm
